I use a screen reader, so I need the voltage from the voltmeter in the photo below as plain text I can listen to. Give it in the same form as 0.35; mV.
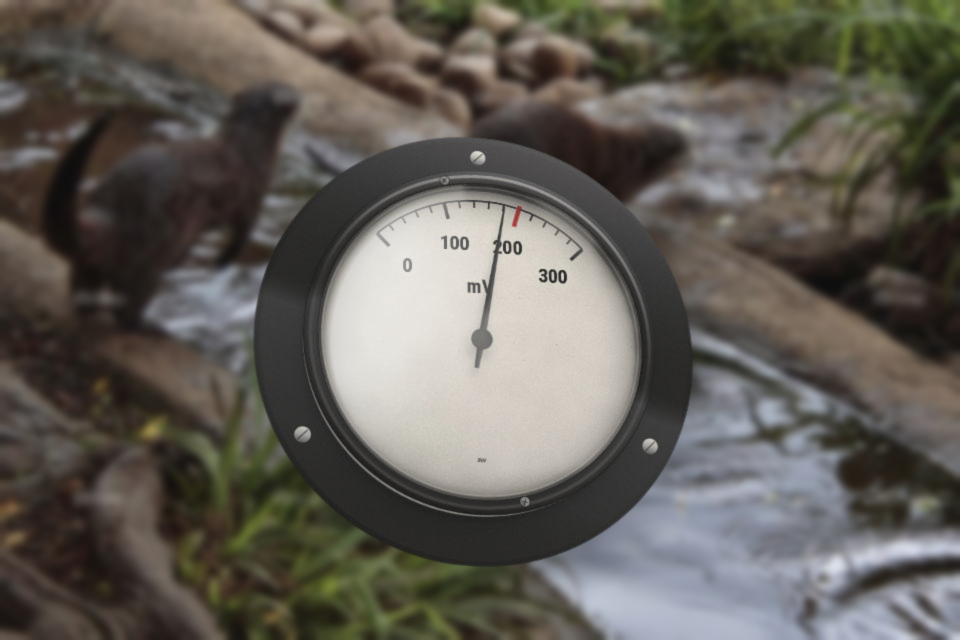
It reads 180; mV
